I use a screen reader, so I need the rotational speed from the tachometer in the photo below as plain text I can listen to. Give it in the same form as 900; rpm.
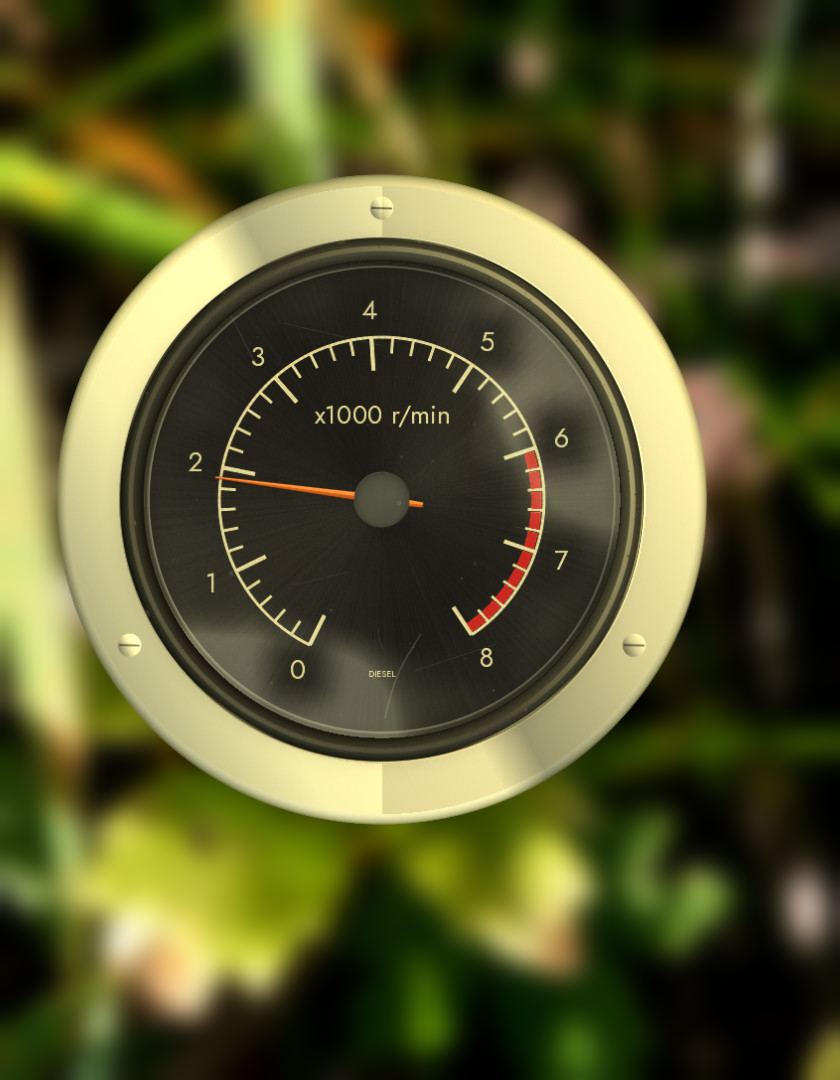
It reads 1900; rpm
